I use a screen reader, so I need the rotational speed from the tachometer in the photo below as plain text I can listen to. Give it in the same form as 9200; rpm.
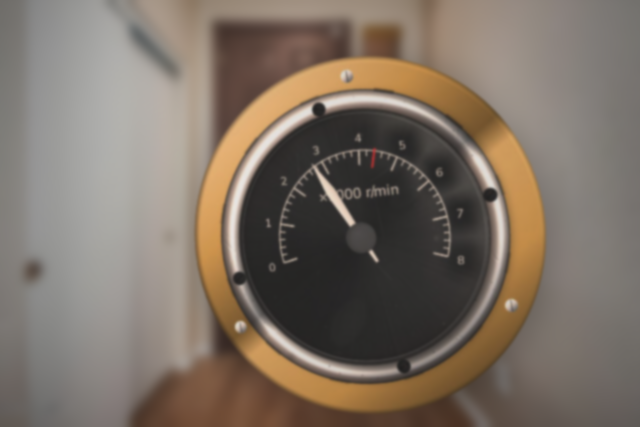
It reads 2800; rpm
